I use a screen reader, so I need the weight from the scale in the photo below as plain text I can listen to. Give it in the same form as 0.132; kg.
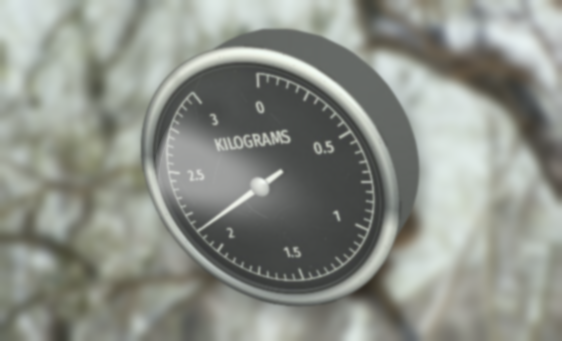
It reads 2.15; kg
